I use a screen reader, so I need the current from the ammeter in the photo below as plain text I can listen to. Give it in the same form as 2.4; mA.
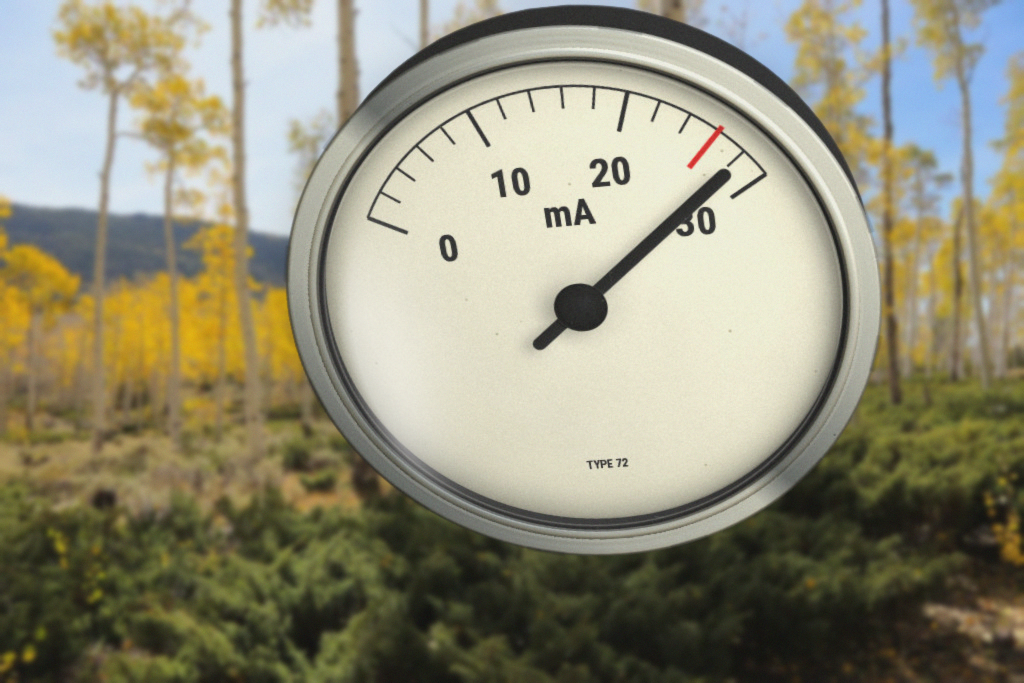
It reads 28; mA
